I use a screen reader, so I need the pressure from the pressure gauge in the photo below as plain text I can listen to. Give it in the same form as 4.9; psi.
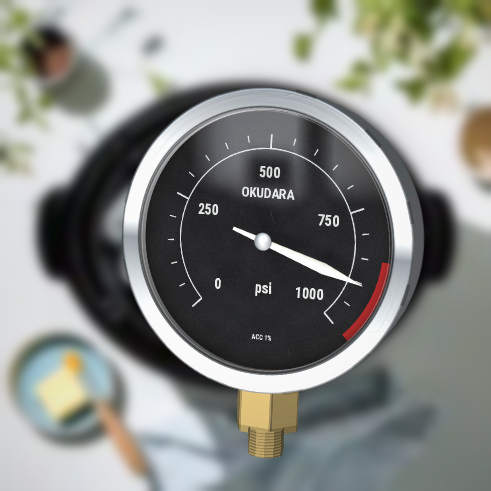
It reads 900; psi
